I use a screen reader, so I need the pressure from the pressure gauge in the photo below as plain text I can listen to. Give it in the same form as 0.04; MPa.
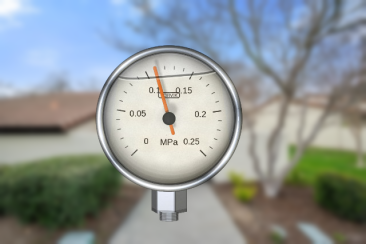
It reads 0.11; MPa
